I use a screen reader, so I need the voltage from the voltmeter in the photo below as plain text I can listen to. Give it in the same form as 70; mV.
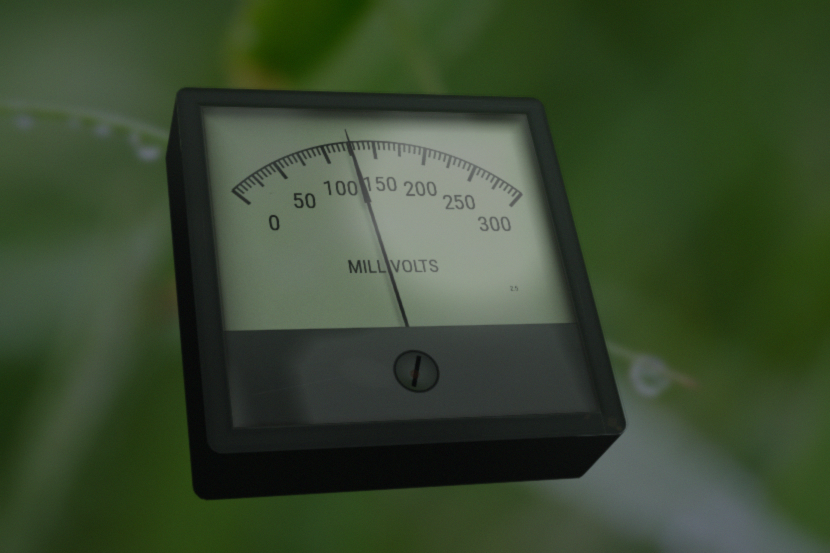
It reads 125; mV
